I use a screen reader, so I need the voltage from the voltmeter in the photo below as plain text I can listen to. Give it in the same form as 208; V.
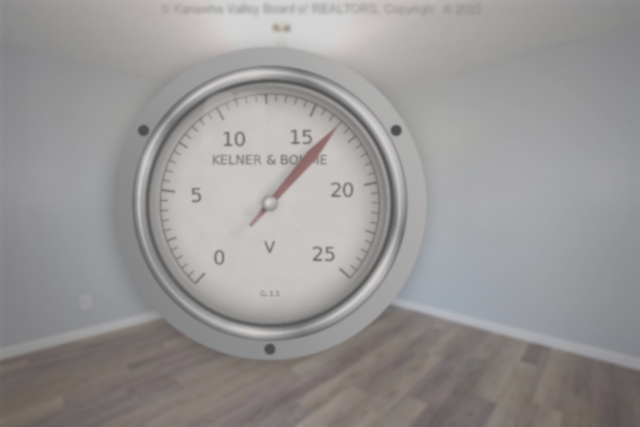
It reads 16.5; V
